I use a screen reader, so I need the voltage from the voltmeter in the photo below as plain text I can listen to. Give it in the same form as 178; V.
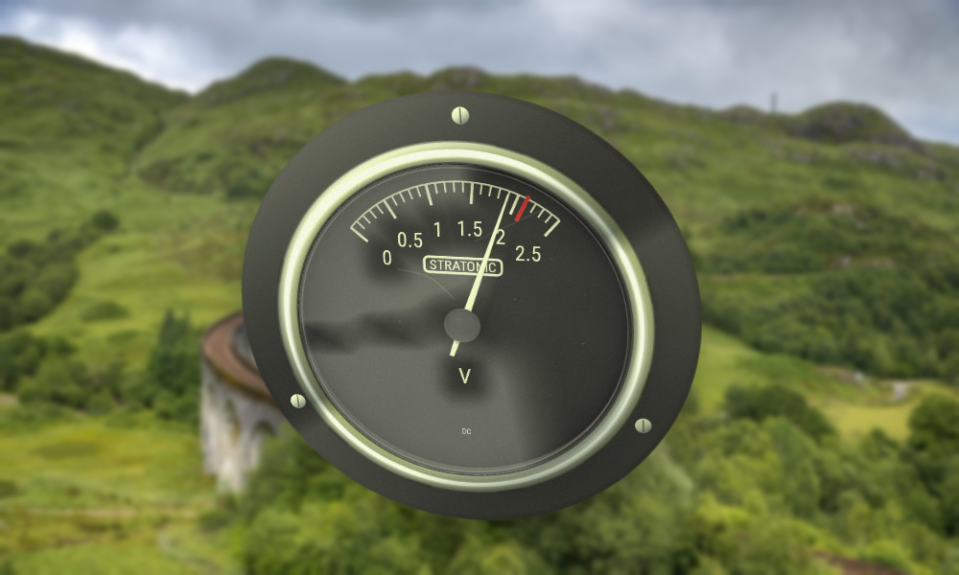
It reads 1.9; V
